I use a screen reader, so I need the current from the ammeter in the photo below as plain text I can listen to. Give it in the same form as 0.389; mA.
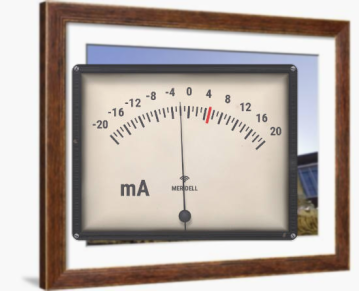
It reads -2; mA
